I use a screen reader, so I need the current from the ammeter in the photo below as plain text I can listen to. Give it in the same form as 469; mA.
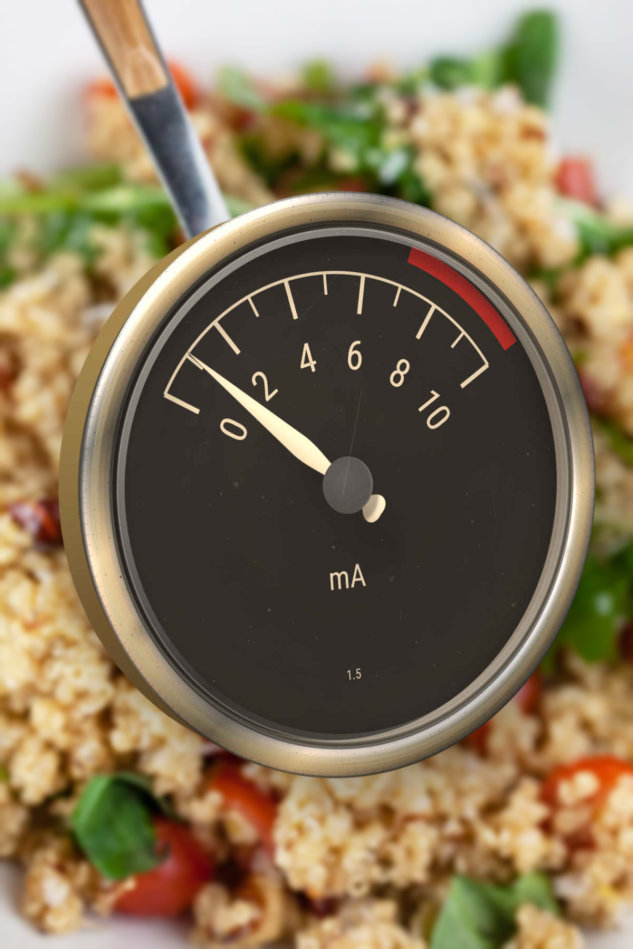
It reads 1; mA
